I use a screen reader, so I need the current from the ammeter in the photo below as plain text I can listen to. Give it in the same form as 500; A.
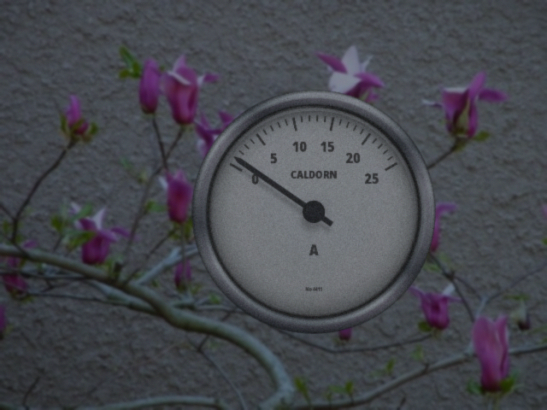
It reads 1; A
